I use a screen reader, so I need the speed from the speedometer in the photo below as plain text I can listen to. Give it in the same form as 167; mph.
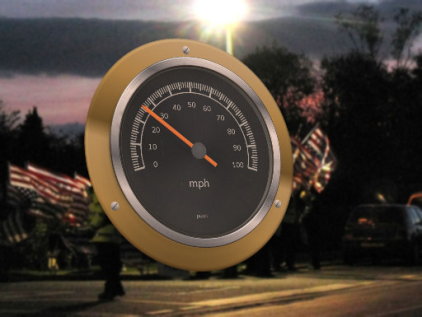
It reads 25; mph
